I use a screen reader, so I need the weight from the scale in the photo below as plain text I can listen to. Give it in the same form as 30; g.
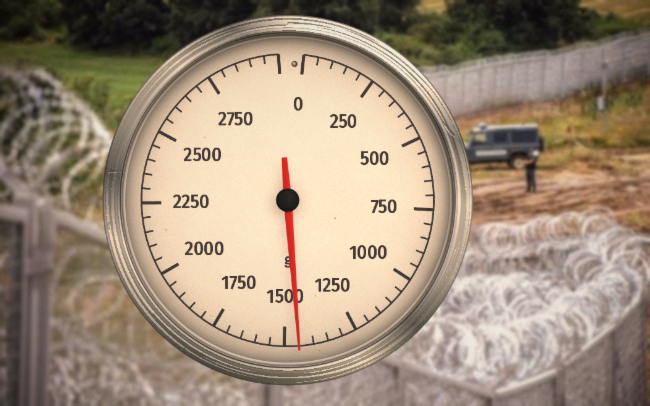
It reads 1450; g
